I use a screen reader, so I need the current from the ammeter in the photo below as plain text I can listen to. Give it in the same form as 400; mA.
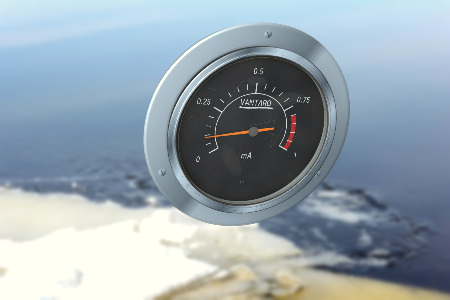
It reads 0.1; mA
